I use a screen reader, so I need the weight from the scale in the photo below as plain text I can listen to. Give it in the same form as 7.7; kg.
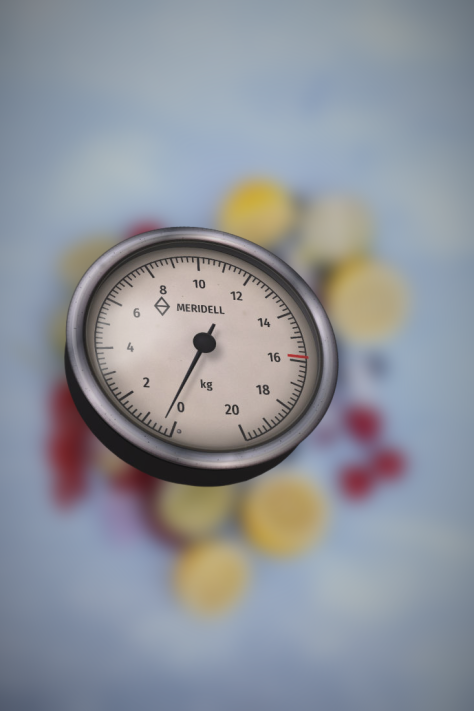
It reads 0.4; kg
